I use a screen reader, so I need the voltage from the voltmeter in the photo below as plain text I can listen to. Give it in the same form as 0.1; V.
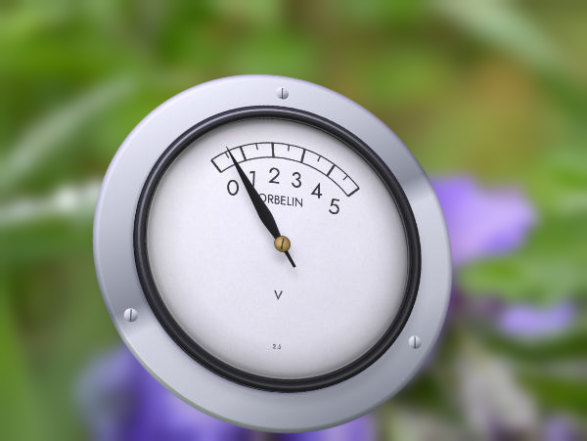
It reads 0.5; V
